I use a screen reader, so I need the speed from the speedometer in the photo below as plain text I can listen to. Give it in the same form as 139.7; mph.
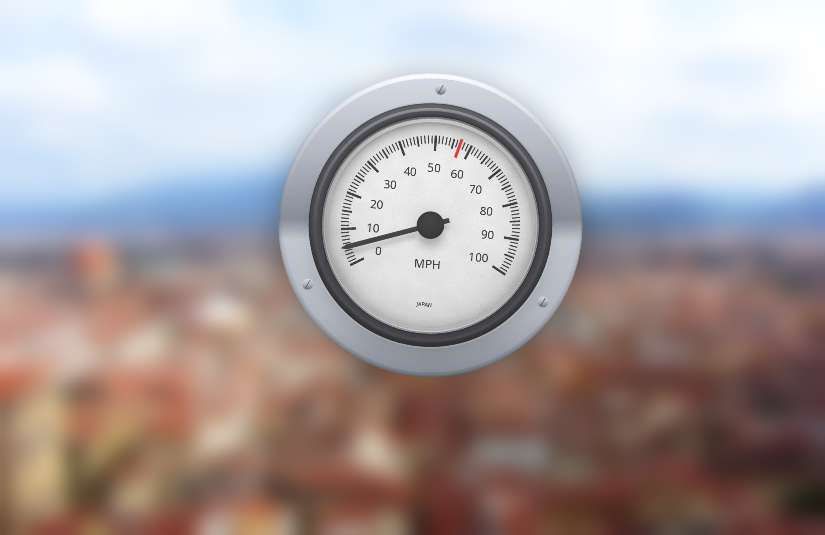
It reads 5; mph
